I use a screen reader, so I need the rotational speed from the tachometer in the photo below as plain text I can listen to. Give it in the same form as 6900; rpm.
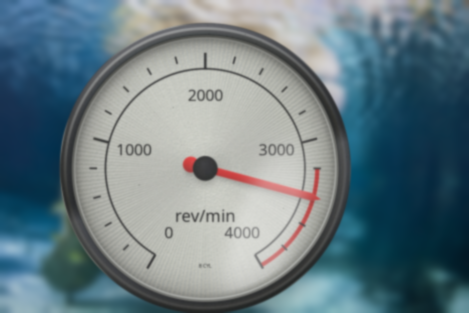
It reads 3400; rpm
